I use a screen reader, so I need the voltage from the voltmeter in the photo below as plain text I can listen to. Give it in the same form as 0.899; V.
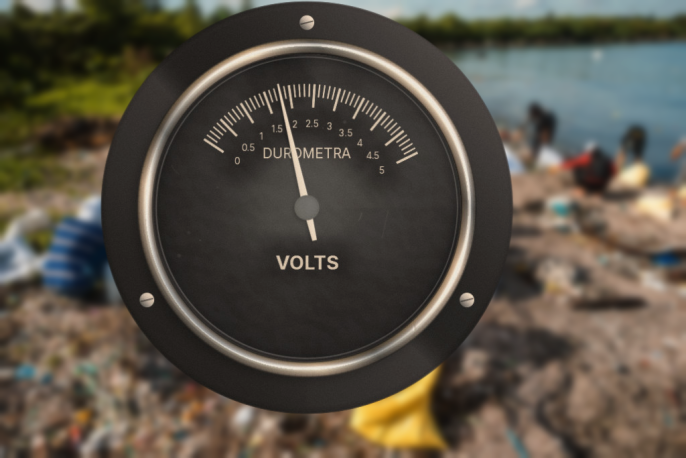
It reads 1.8; V
